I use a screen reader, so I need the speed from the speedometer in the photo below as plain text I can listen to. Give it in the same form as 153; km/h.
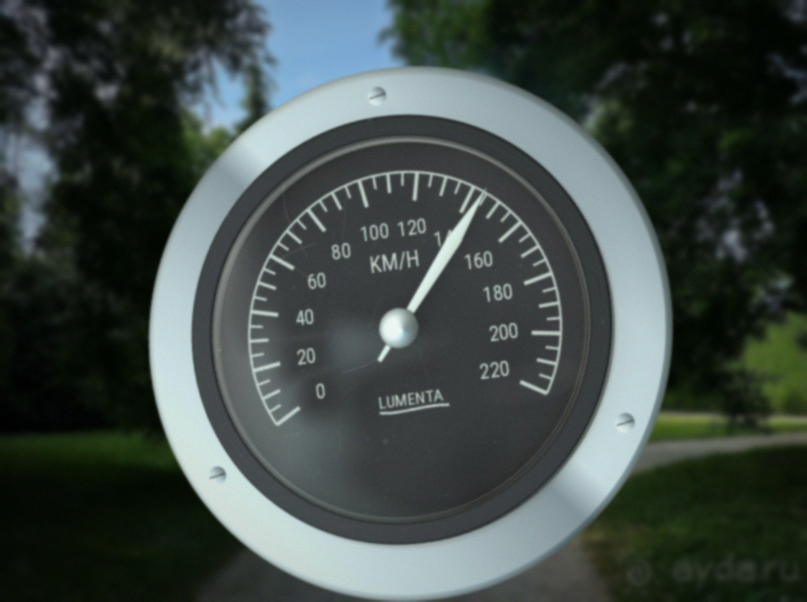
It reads 145; km/h
